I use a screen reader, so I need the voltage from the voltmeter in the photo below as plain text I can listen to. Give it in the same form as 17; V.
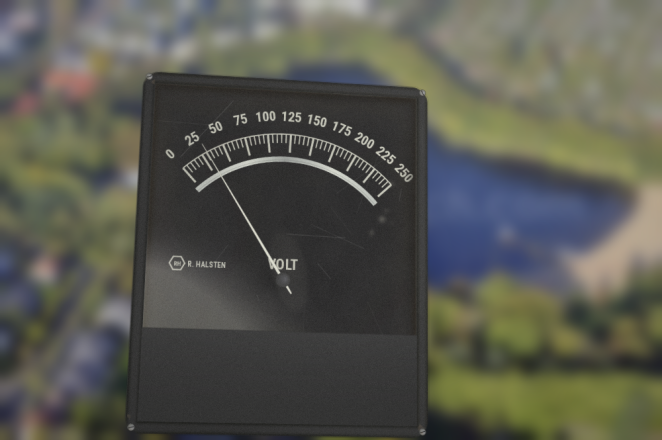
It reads 30; V
